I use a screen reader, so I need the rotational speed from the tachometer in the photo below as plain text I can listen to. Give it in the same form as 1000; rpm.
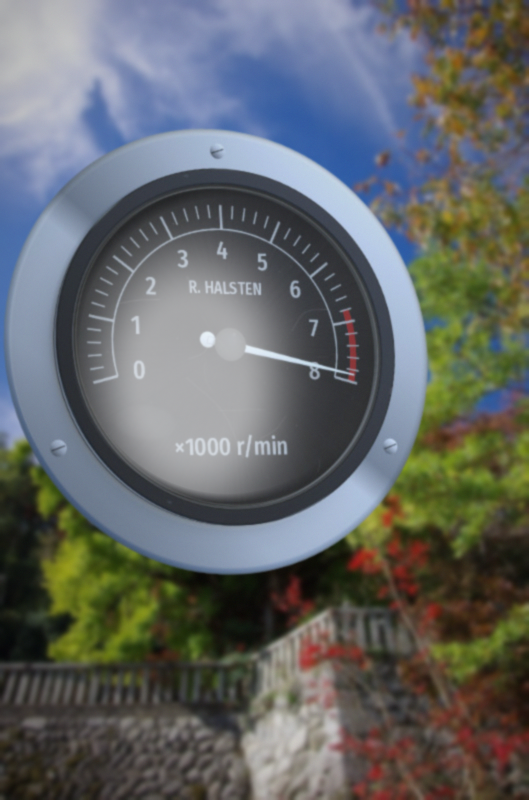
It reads 7900; rpm
